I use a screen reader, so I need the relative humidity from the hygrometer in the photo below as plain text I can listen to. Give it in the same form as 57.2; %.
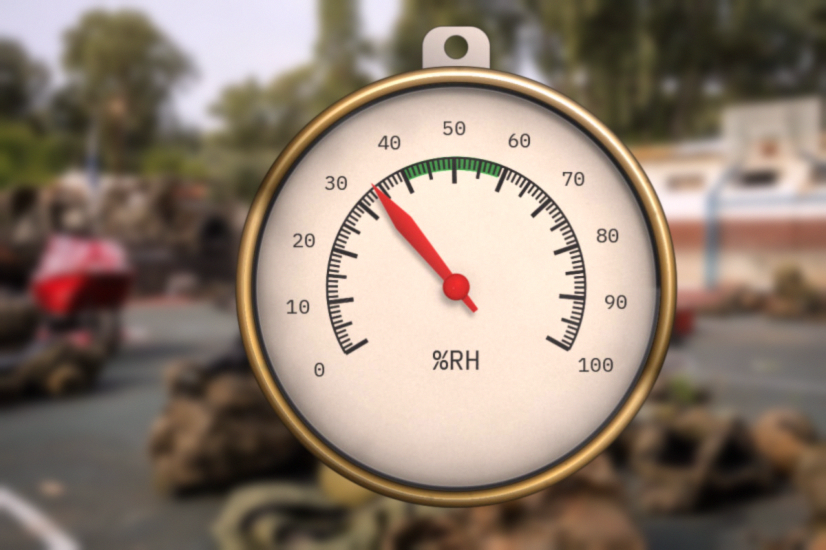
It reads 34; %
